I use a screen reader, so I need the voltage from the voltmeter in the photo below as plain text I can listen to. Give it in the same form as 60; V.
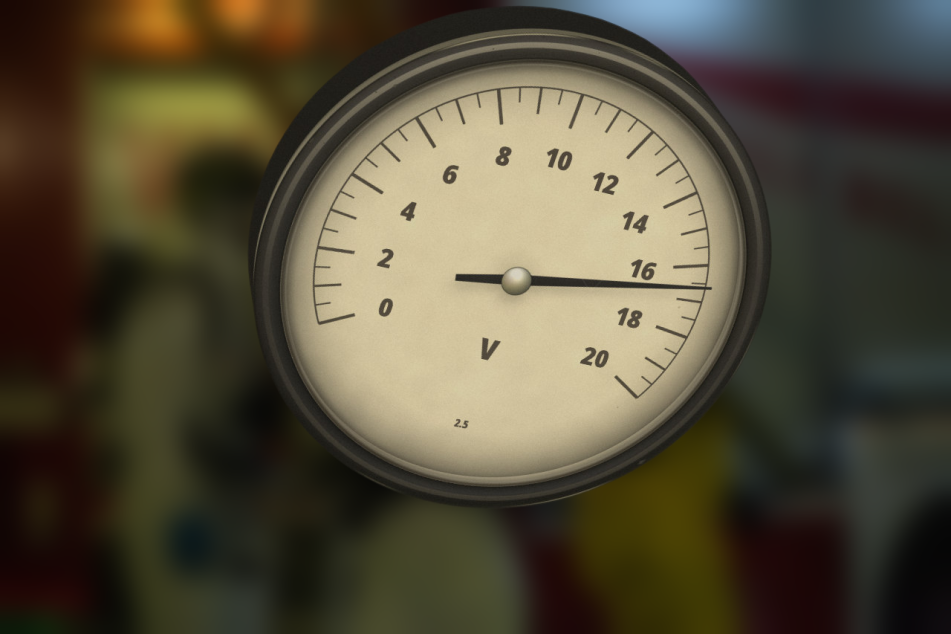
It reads 16.5; V
